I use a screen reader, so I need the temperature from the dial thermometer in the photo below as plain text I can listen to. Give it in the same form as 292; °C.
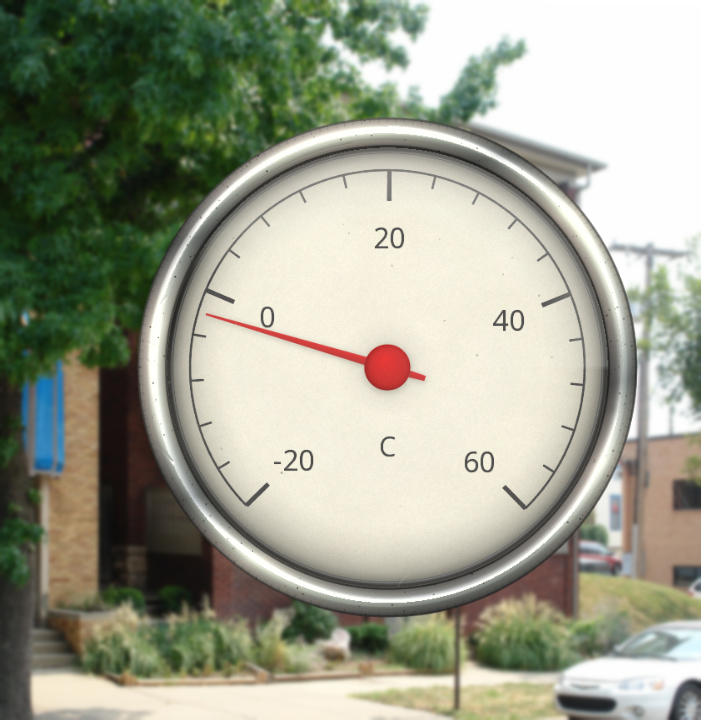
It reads -2; °C
